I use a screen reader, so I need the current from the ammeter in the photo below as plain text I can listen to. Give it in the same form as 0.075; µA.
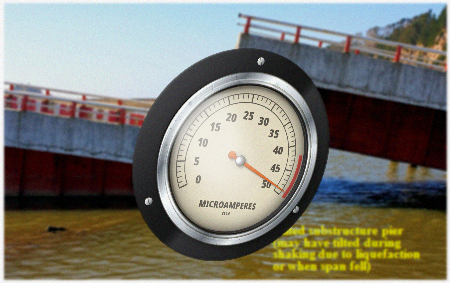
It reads 49; µA
